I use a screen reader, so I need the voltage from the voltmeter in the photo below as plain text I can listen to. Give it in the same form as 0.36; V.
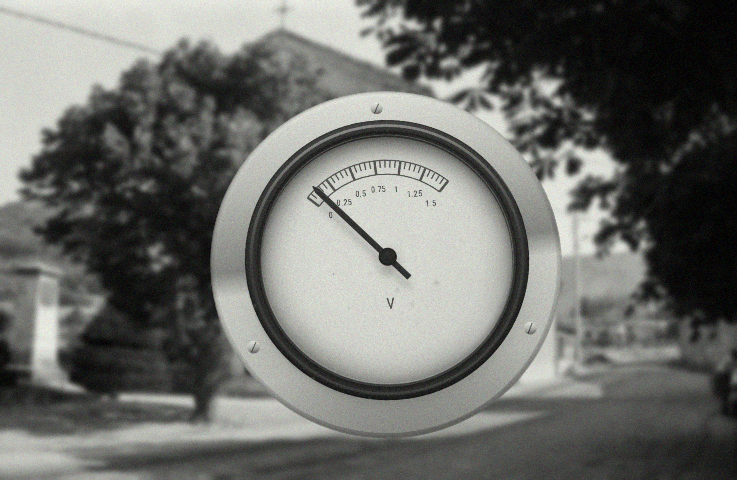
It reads 0.1; V
